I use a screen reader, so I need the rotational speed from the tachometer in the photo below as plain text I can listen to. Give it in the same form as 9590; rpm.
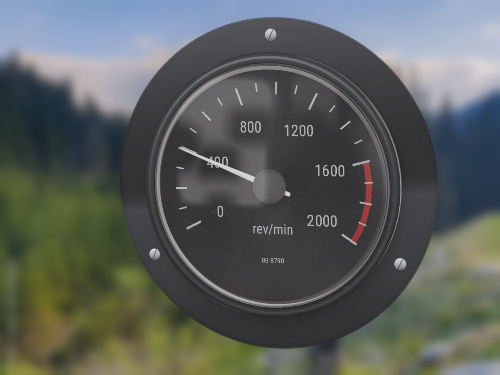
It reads 400; rpm
